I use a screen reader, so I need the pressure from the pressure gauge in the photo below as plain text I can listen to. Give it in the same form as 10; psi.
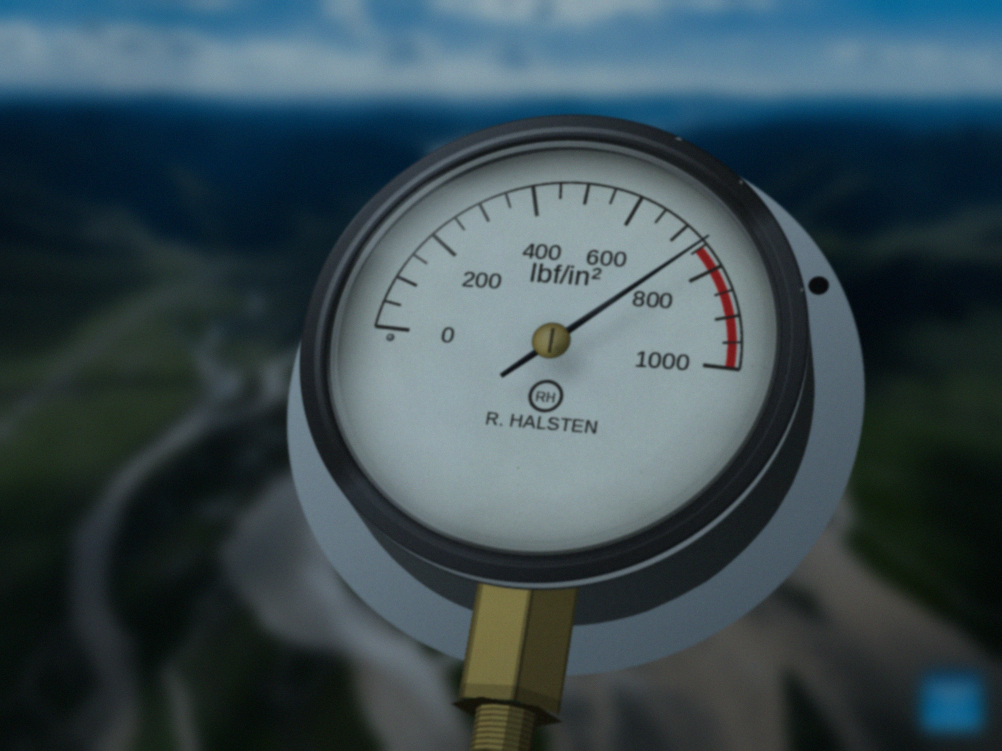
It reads 750; psi
